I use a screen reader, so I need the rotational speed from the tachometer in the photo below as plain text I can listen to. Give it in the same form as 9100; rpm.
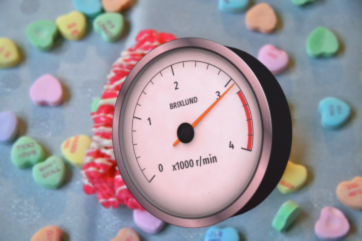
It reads 3100; rpm
